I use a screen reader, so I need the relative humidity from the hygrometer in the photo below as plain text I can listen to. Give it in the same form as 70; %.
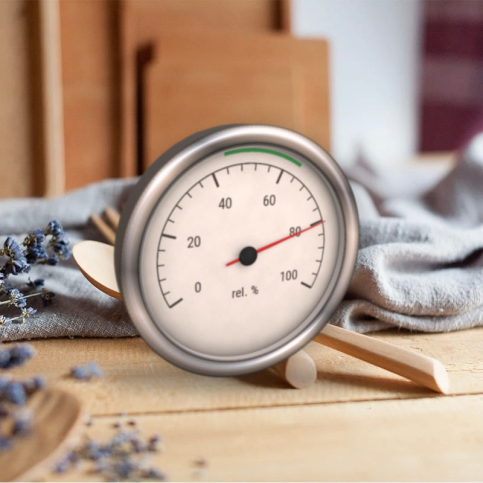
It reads 80; %
